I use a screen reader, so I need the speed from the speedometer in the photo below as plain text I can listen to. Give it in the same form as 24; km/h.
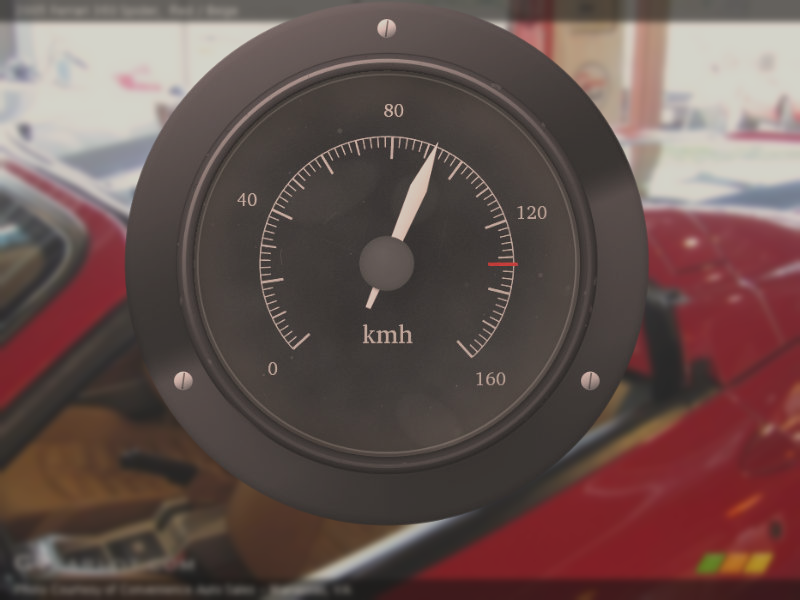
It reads 92; km/h
